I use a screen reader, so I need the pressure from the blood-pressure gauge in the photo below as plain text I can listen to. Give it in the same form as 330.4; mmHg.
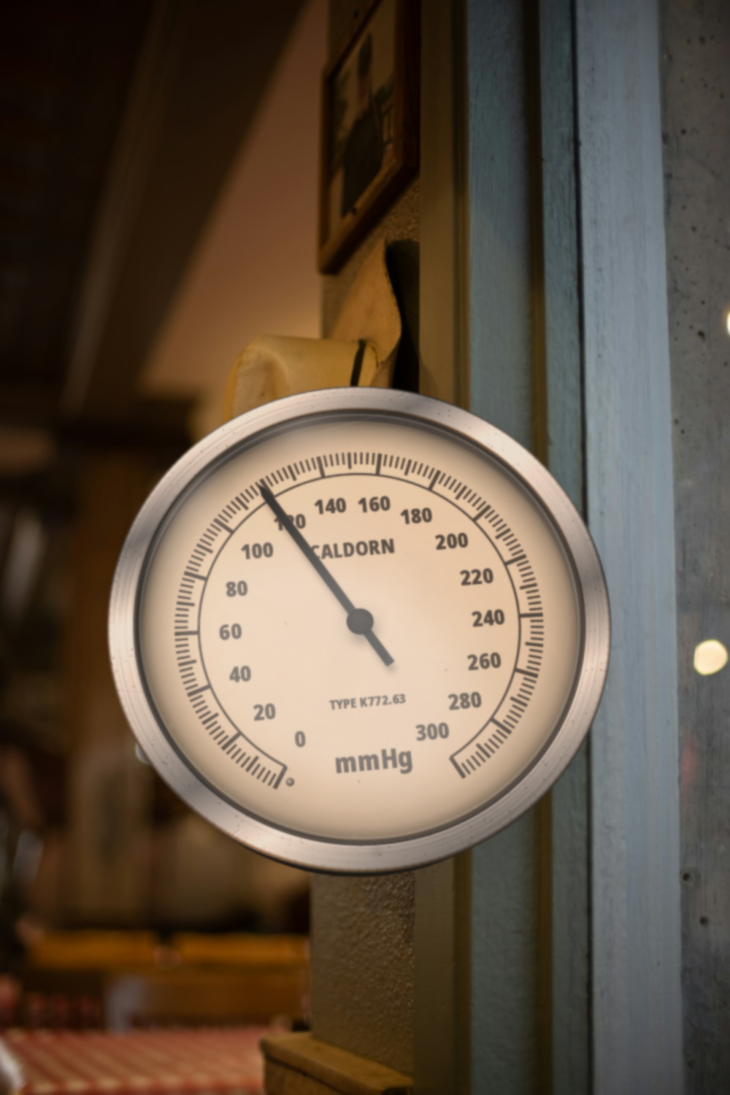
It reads 118; mmHg
